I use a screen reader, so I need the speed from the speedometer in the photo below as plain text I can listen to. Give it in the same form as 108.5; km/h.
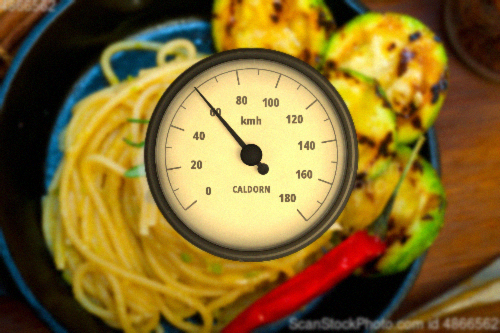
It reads 60; km/h
